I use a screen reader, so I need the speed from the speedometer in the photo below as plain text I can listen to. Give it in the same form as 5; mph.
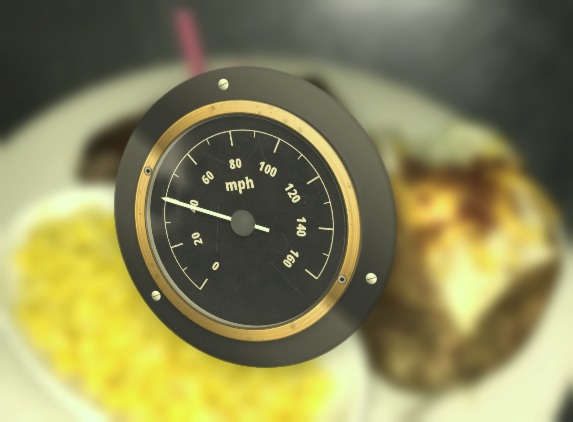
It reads 40; mph
